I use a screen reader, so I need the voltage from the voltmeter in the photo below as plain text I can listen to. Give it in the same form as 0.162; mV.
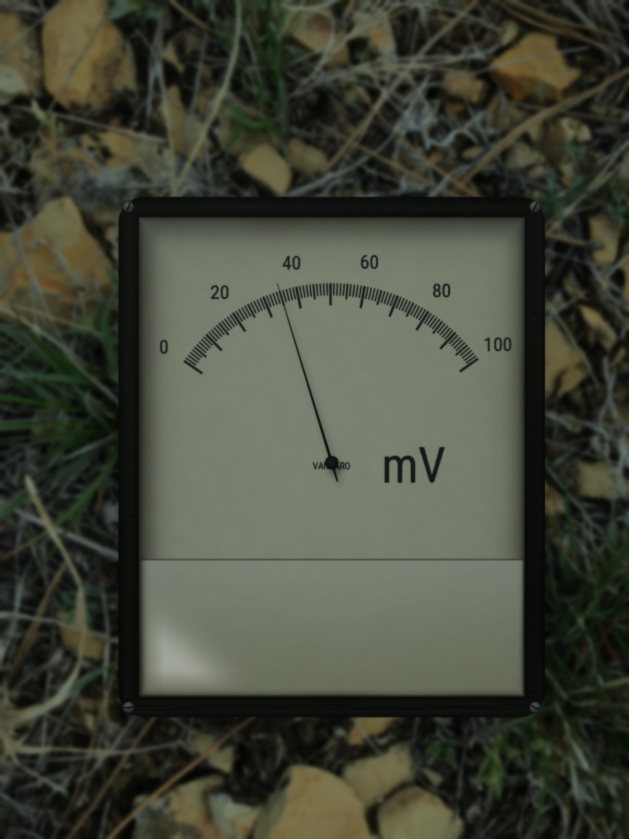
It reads 35; mV
